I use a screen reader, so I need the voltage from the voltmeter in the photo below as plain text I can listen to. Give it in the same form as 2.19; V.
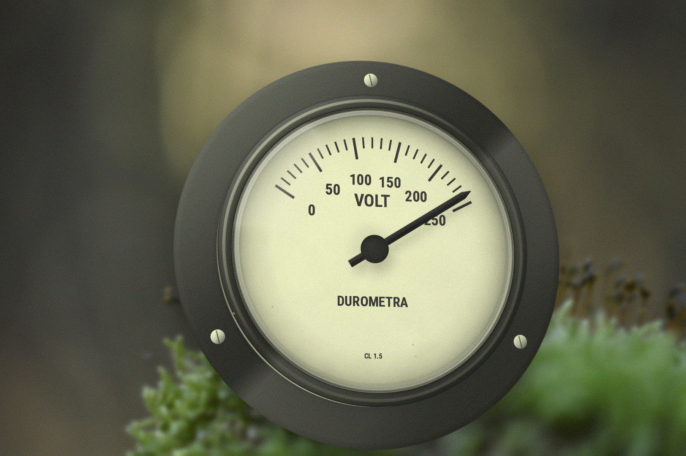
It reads 240; V
